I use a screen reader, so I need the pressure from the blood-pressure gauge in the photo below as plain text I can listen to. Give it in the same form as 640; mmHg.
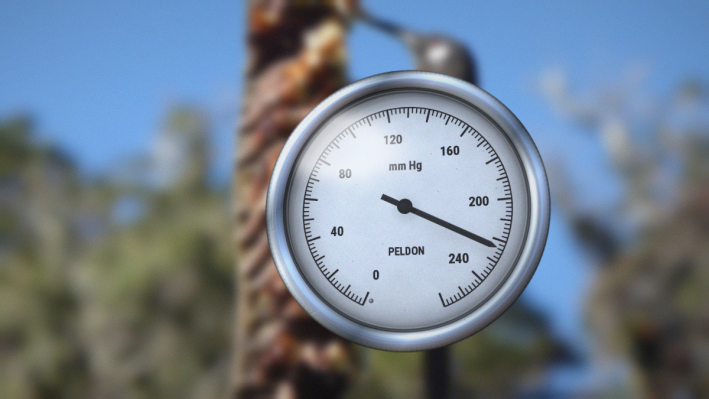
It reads 224; mmHg
